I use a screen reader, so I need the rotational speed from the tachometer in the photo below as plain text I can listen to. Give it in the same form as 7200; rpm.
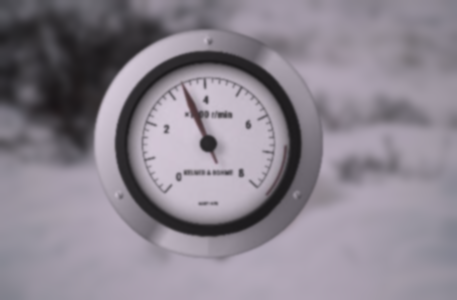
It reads 3400; rpm
